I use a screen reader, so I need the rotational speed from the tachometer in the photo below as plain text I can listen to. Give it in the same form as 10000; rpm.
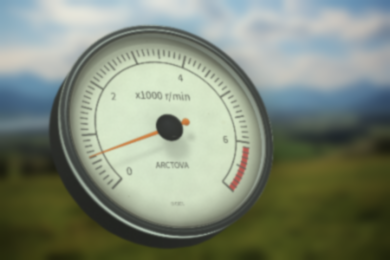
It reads 600; rpm
